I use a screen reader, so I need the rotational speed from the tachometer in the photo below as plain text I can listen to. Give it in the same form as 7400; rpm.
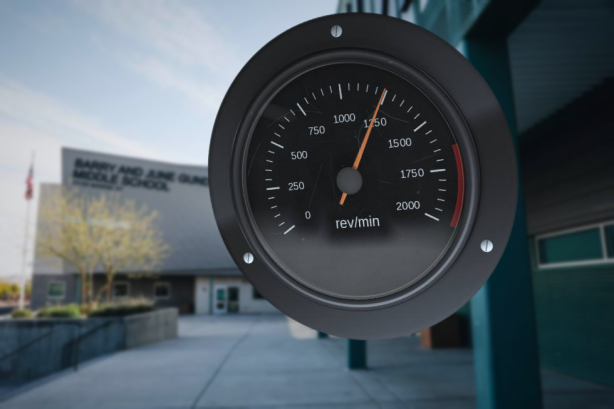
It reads 1250; rpm
